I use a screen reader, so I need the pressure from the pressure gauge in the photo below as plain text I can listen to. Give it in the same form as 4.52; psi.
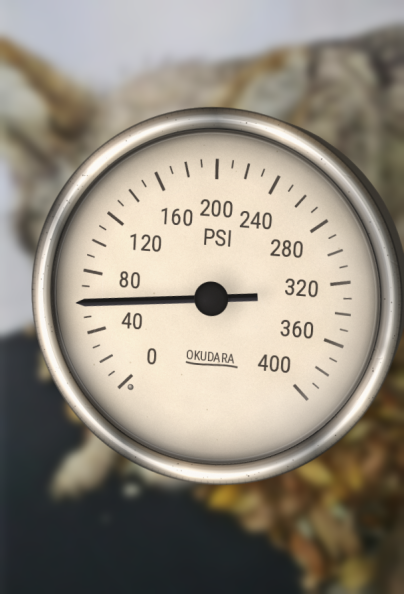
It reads 60; psi
